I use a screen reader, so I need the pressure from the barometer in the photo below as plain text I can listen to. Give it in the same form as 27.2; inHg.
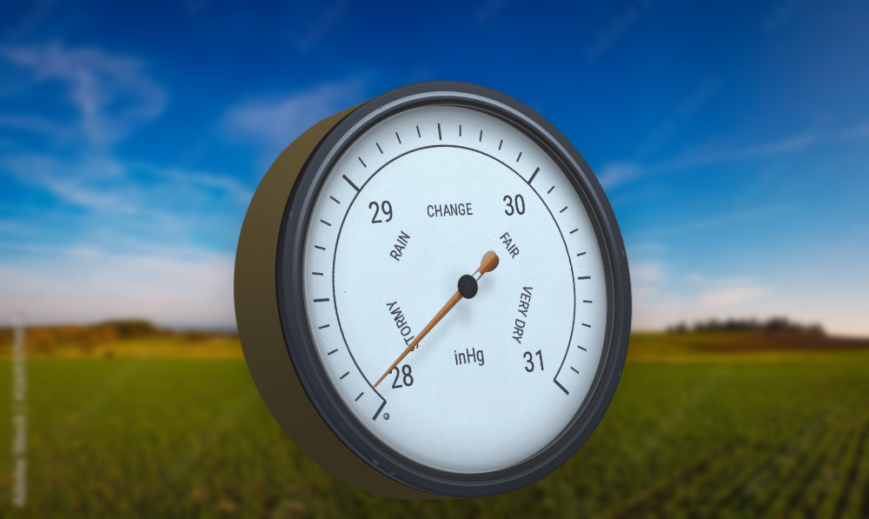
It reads 28.1; inHg
